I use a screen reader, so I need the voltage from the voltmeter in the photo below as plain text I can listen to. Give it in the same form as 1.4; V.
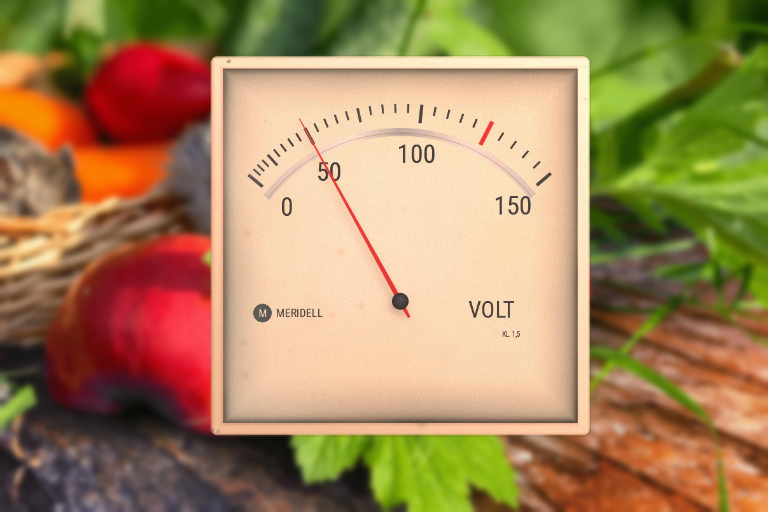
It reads 50; V
